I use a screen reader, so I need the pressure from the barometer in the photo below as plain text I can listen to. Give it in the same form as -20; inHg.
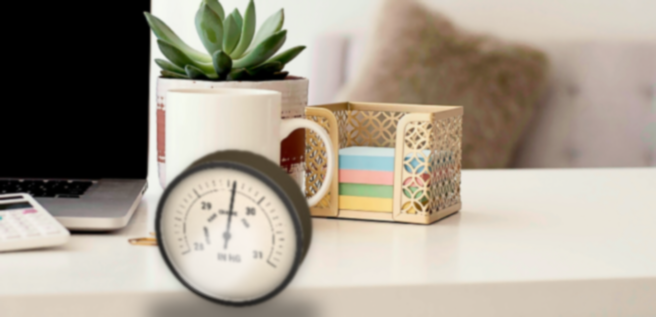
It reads 29.6; inHg
